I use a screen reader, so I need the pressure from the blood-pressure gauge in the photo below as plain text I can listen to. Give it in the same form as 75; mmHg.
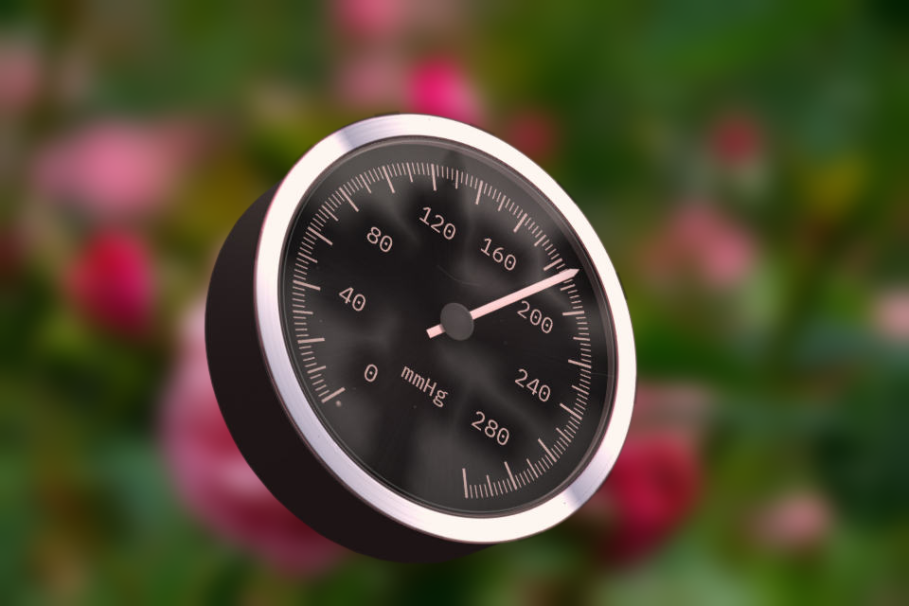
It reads 186; mmHg
